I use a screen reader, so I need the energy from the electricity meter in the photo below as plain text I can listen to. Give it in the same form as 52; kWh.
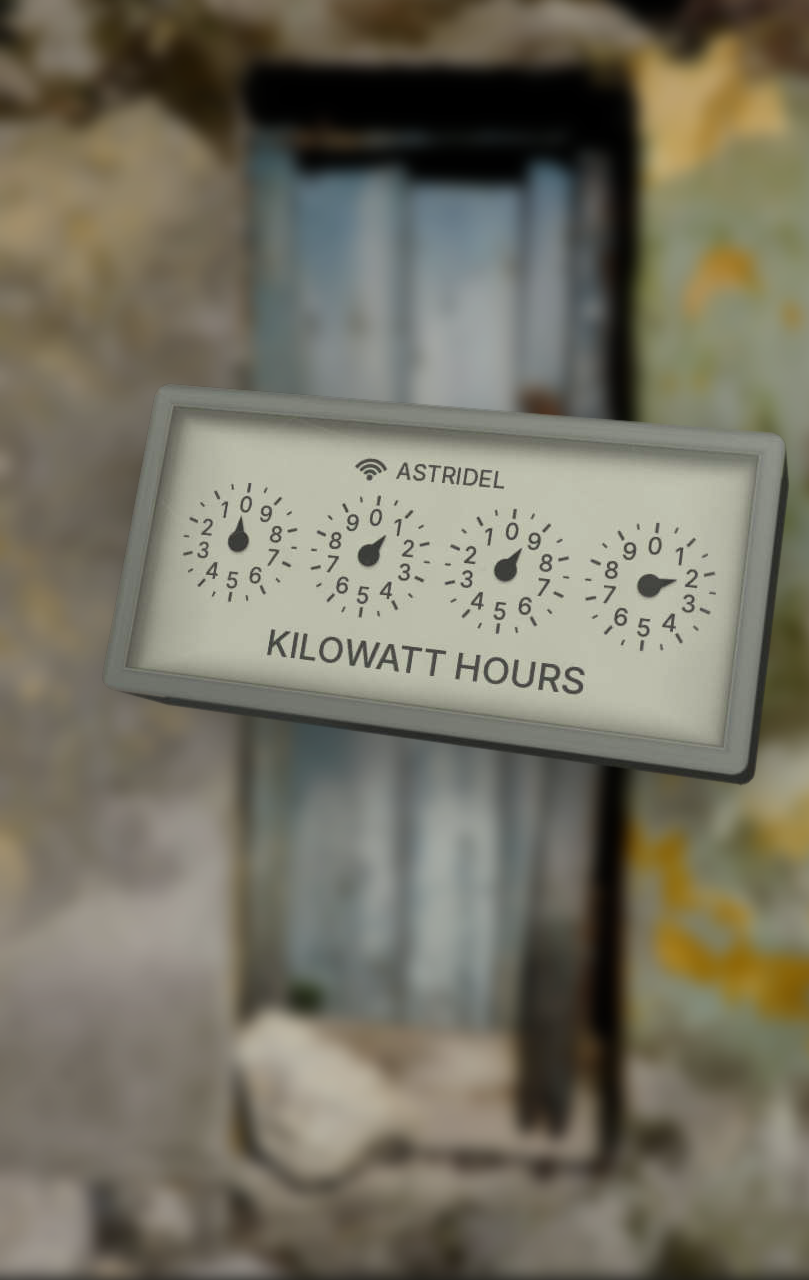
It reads 92; kWh
